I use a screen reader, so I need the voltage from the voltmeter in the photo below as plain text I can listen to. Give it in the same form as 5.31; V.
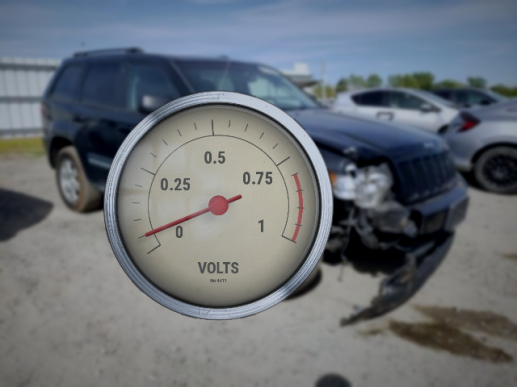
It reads 0.05; V
